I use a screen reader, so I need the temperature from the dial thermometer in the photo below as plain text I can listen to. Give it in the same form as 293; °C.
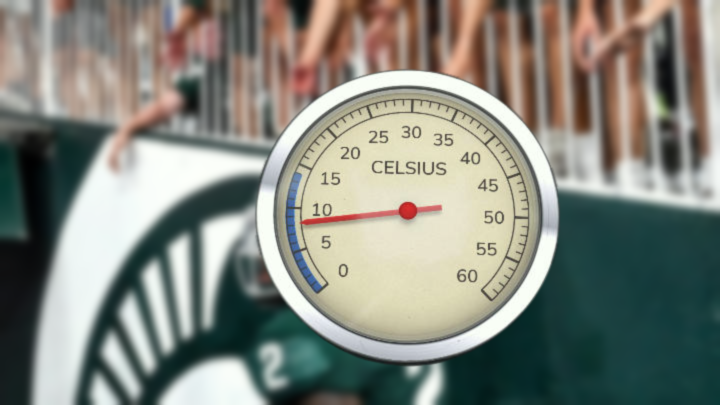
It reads 8; °C
